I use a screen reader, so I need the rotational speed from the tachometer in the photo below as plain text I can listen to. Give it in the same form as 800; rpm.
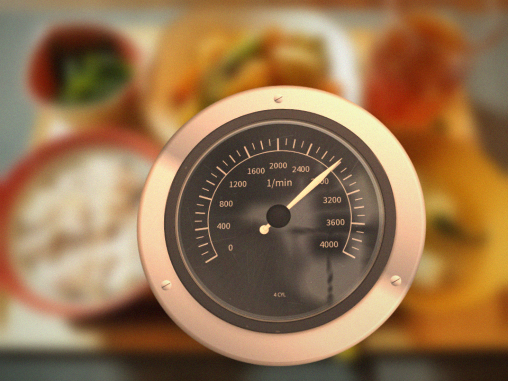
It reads 2800; rpm
